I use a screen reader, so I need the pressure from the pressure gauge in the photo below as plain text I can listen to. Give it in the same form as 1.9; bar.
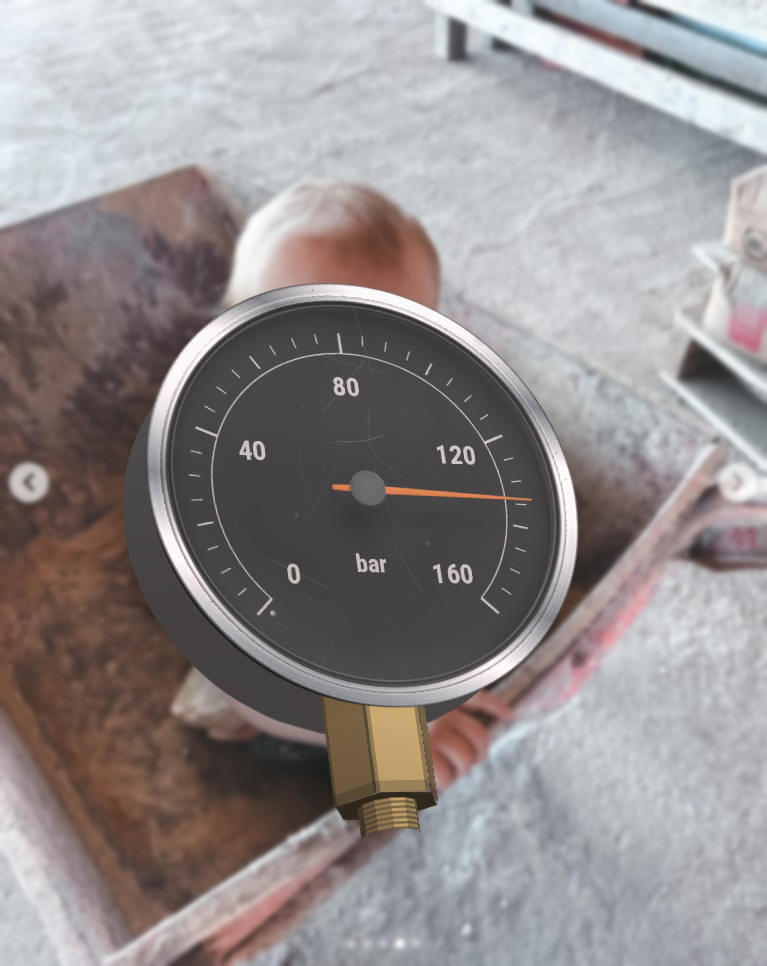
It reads 135; bar
